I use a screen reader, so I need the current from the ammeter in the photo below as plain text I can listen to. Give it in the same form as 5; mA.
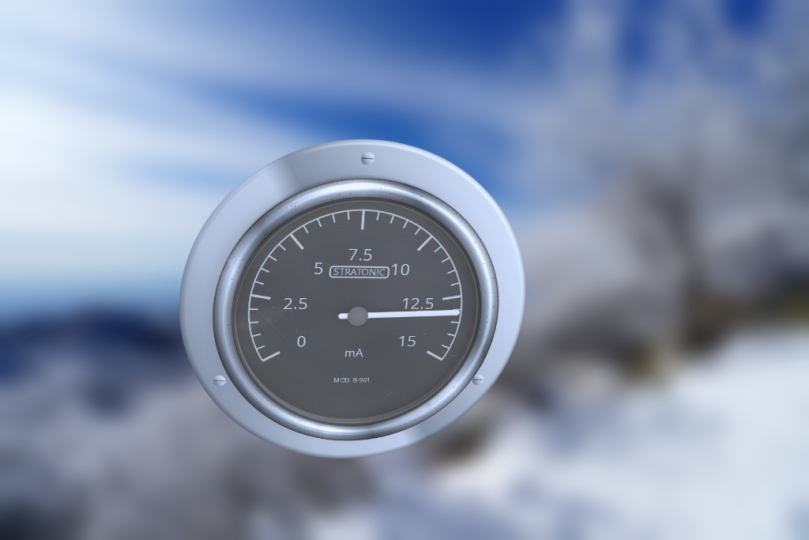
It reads 13; mA
